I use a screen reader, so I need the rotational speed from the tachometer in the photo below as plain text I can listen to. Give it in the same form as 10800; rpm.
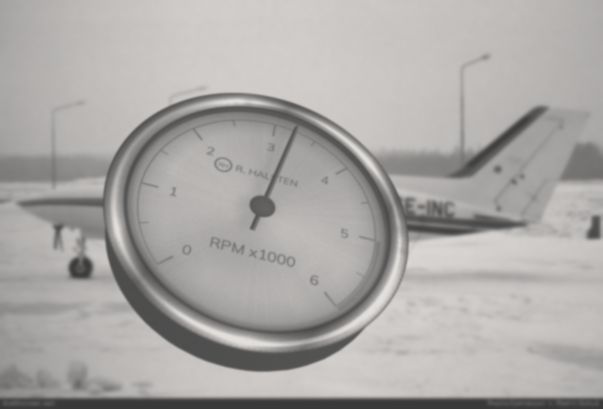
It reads 3250; rpm
